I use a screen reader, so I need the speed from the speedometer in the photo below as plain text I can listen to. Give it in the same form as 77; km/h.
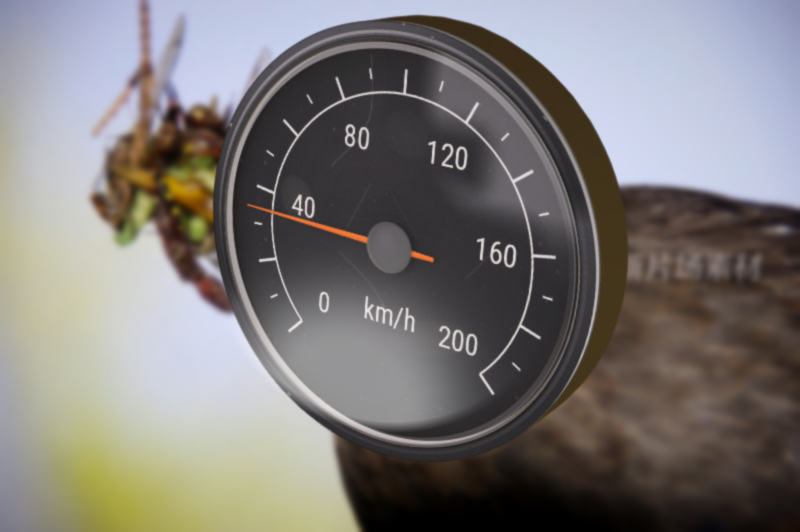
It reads 35; km/h
